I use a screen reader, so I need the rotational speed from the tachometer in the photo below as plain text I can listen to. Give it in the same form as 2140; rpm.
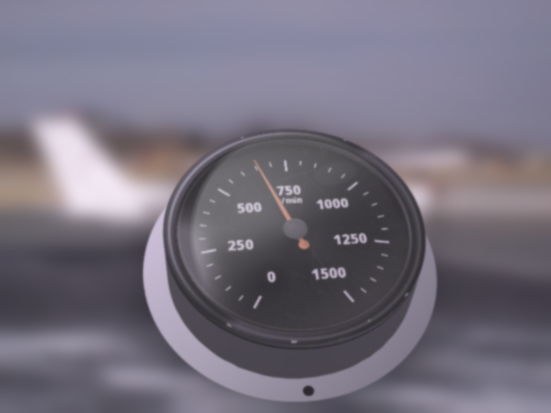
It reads 650; rpm
